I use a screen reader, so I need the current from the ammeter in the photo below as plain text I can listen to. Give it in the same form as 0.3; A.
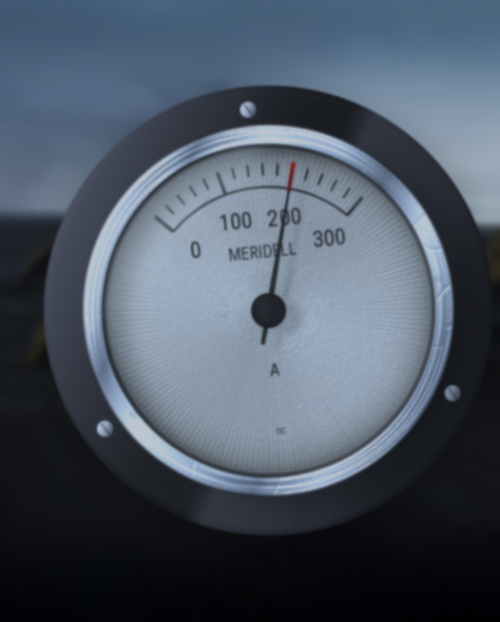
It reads 200; A
